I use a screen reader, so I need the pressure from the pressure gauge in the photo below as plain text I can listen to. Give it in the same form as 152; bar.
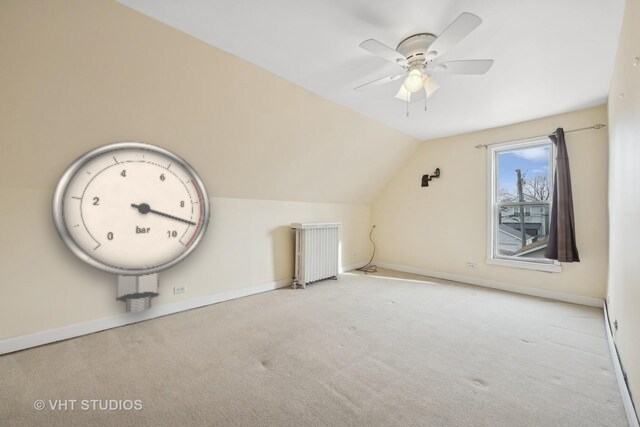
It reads 9; bar
